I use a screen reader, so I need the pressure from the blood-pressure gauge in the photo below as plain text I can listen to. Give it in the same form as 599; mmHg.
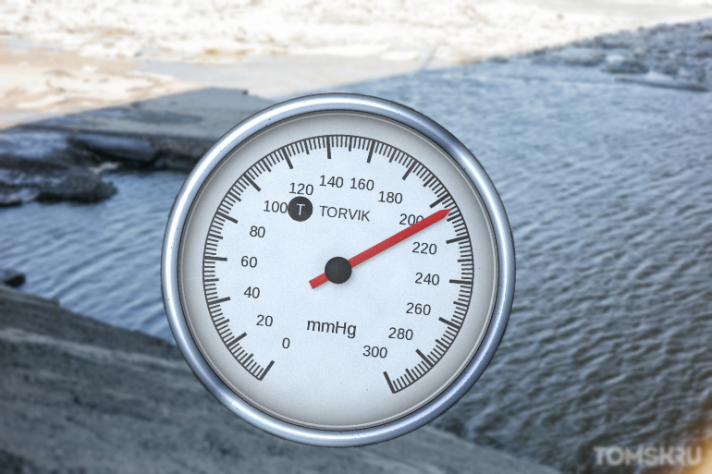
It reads 206; mmHg
